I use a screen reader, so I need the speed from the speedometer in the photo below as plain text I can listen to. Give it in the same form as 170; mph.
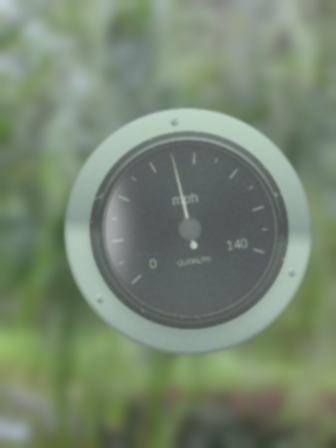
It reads 70; mph
